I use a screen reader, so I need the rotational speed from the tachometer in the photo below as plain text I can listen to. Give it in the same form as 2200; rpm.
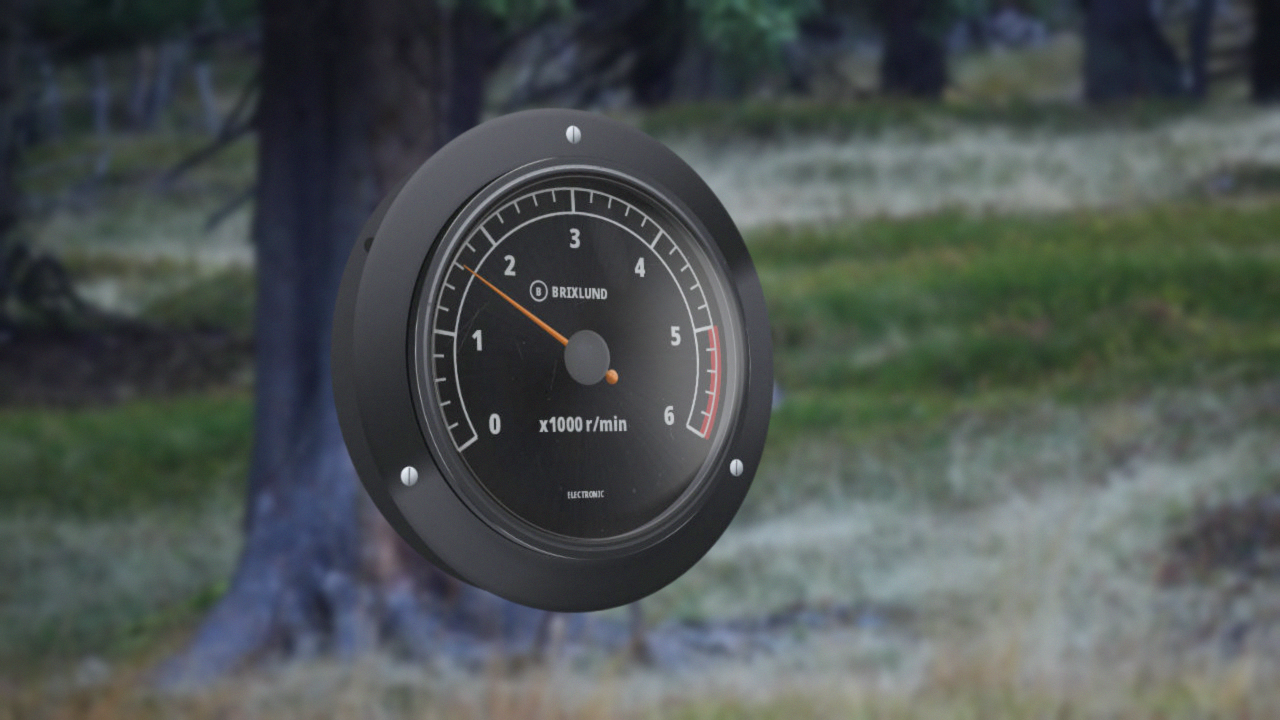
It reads 1600; rpm
